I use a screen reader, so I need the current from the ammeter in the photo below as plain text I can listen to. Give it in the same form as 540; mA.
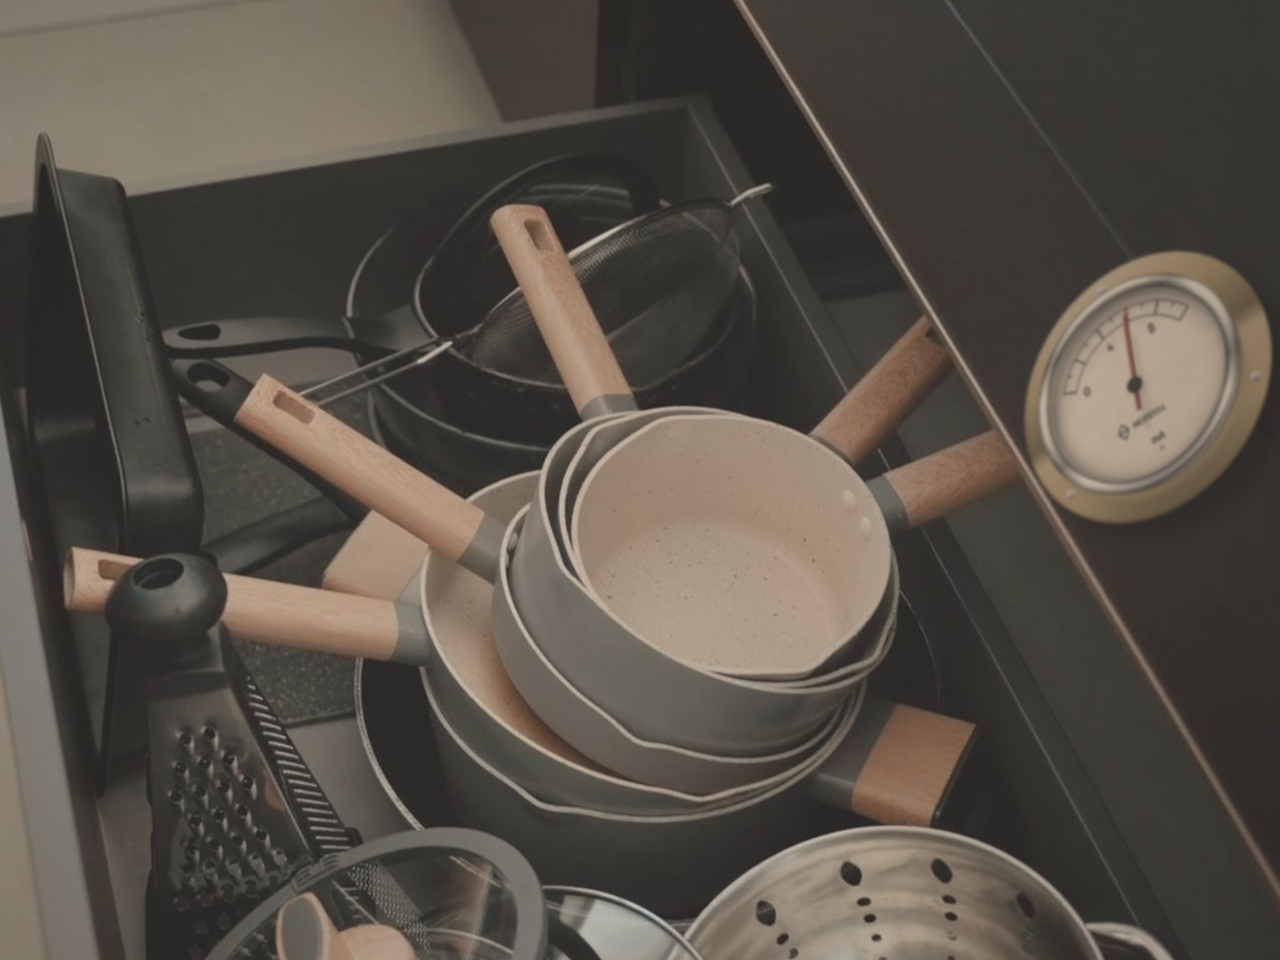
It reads 6; mA
